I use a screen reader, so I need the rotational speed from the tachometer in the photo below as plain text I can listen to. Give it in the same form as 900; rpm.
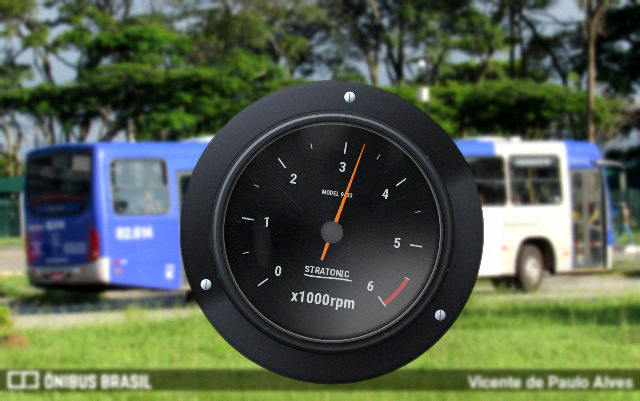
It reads 3250; rpm
